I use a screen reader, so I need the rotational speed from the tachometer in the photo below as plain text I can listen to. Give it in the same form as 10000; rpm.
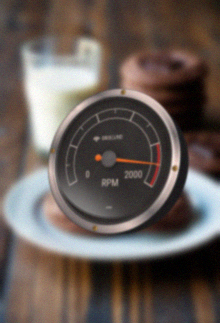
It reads 1800; rpm
